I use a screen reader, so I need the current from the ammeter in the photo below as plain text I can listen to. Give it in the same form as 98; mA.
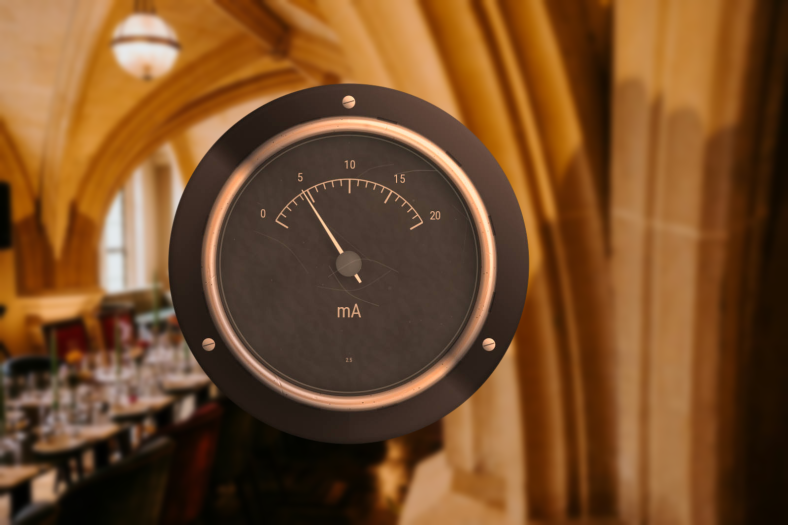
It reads 4.5; mA
